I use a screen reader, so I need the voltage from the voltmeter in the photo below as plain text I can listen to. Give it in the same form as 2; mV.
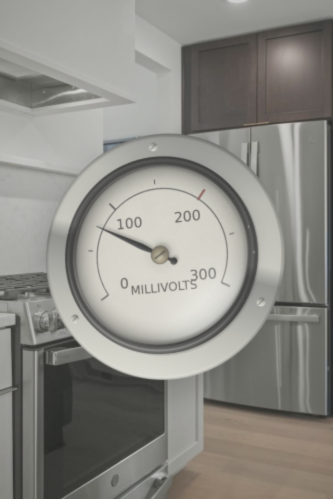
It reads 75; mV
